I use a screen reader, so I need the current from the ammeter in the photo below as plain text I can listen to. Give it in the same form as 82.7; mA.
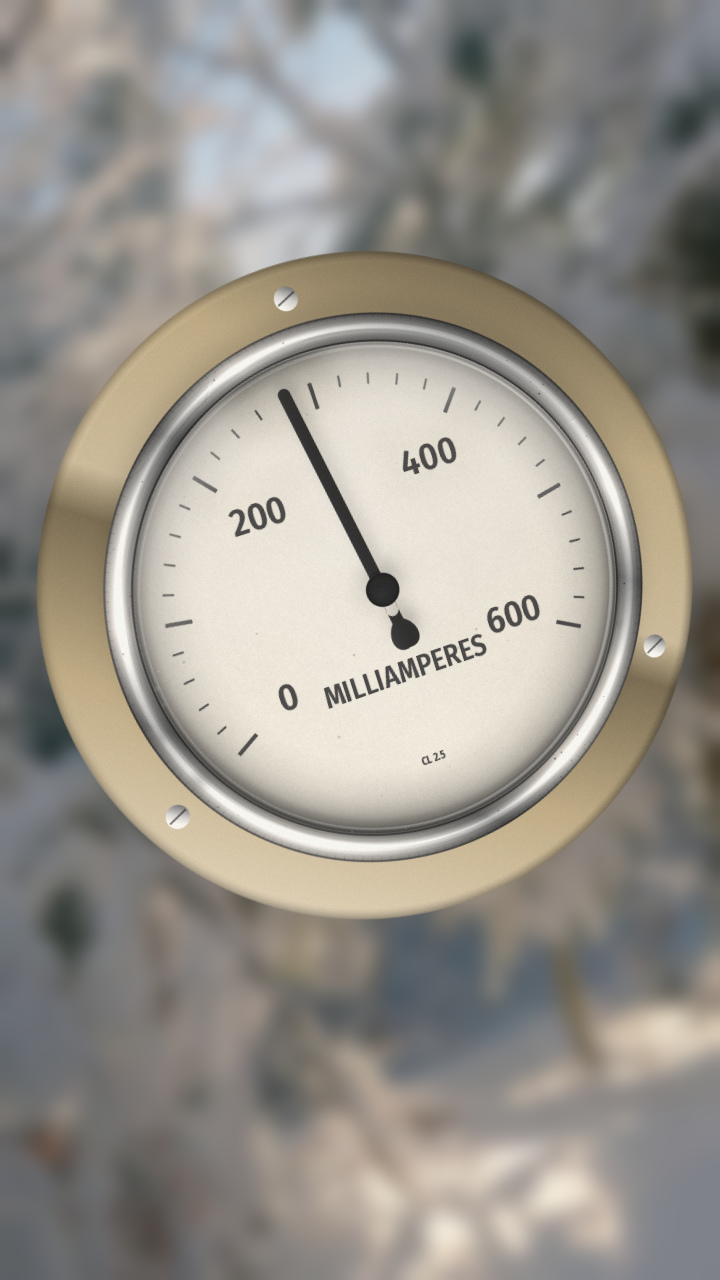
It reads 280; mA
